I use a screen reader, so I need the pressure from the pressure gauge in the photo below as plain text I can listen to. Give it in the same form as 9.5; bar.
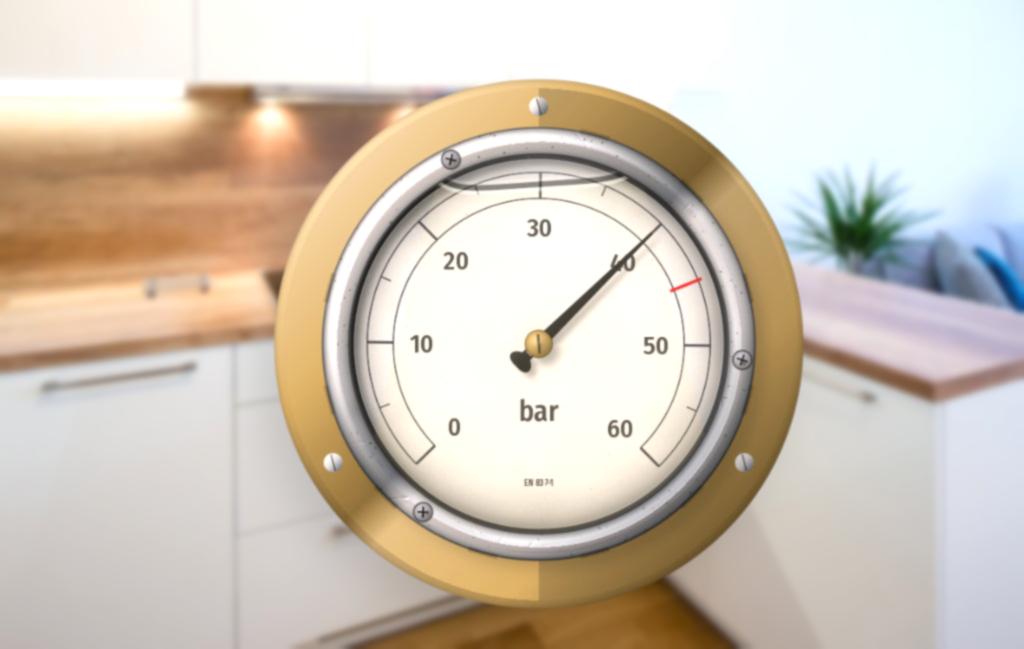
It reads 40; bar
